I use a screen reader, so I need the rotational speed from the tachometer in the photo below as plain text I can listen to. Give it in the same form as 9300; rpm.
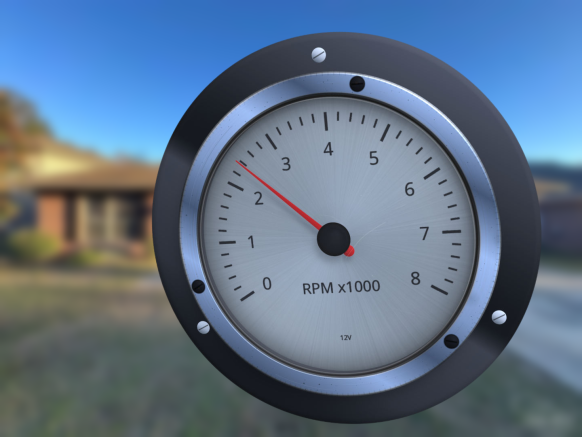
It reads 2400; rpm
